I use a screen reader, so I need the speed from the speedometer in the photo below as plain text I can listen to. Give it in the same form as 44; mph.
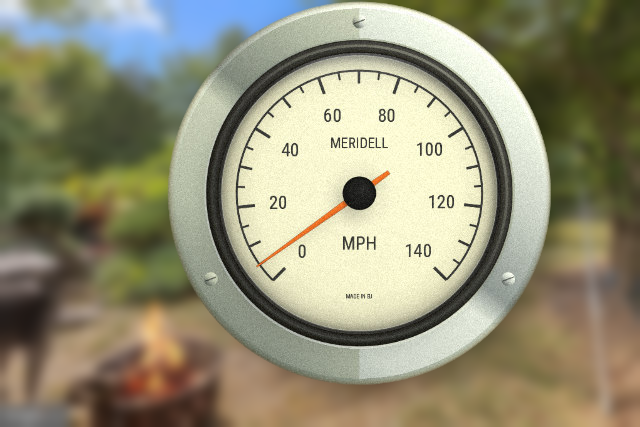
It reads 5; mph
